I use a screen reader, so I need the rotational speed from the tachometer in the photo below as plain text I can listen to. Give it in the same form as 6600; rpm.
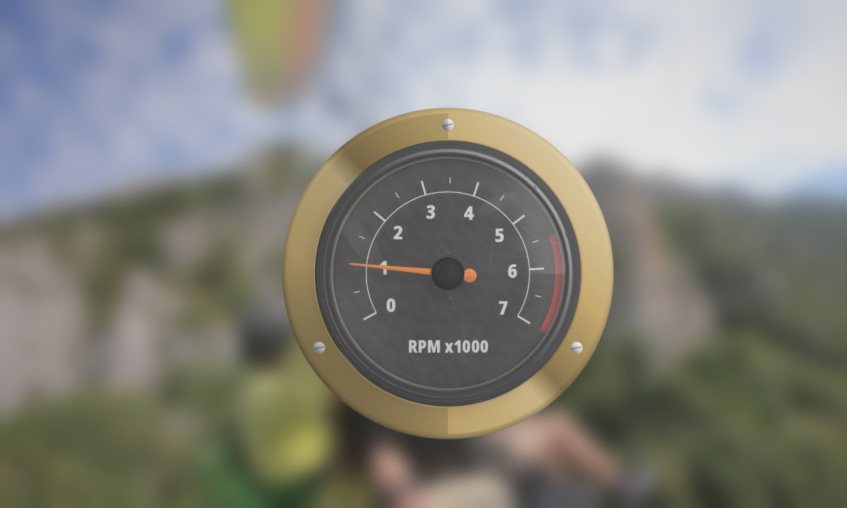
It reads 1000; rpm
